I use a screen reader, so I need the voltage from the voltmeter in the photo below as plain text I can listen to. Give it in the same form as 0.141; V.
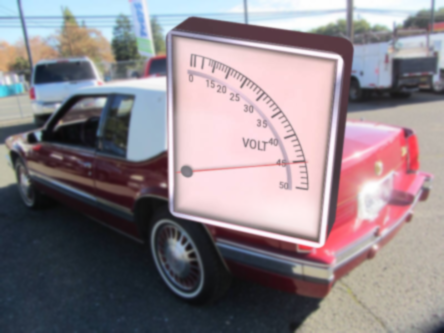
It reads 45; V
